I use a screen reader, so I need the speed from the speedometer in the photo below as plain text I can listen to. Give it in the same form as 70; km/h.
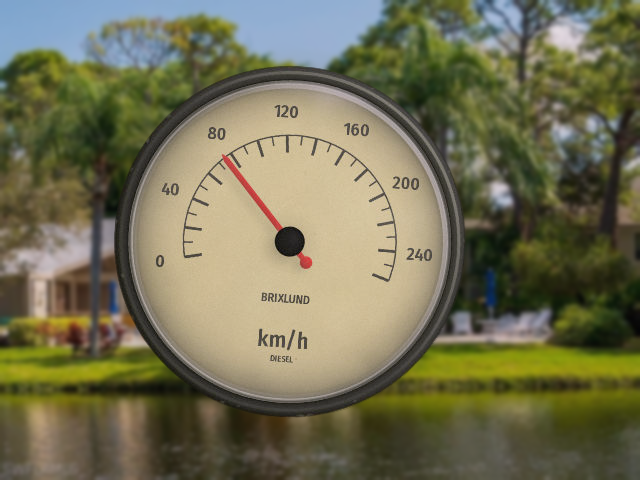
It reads 75; km/h
